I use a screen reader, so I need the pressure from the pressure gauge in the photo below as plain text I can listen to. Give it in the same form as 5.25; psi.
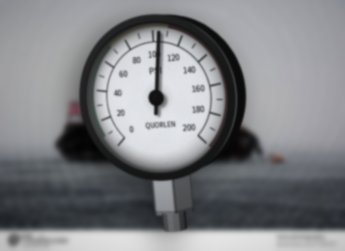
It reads 105; psi
